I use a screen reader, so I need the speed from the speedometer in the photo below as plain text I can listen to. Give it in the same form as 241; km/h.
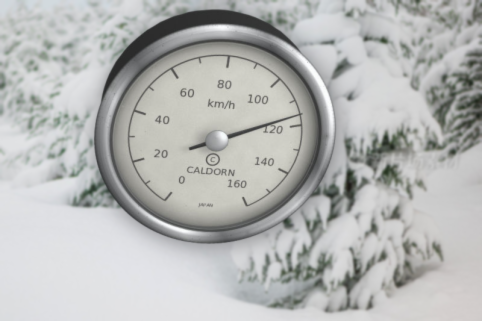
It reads 115; km/h
